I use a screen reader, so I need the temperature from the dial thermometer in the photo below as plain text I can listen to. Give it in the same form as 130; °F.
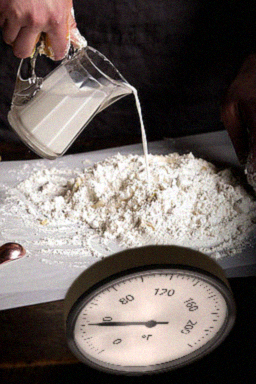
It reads 40; °F
